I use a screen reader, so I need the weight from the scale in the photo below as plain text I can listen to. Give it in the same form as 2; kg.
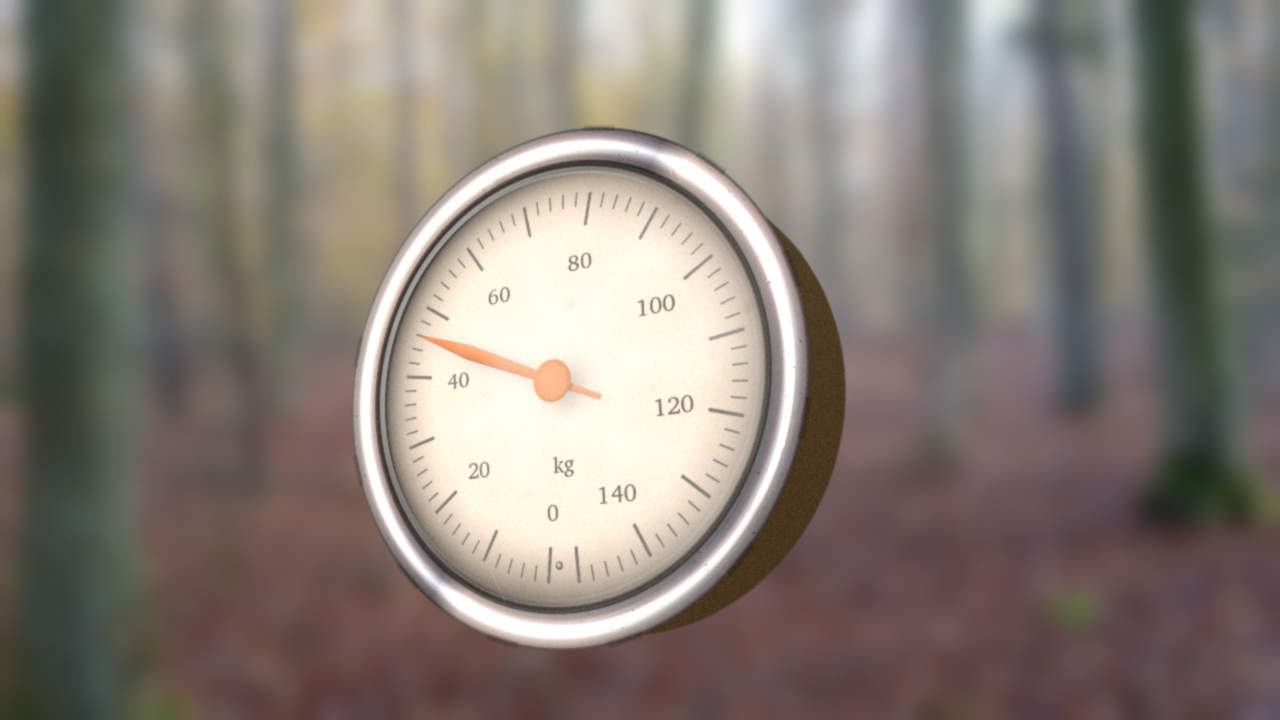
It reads 46; kg
